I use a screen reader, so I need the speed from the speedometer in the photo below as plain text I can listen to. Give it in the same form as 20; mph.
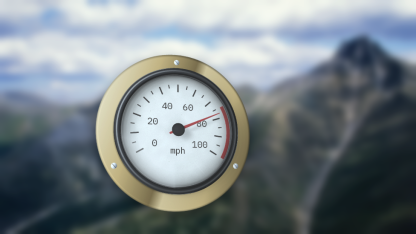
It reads 77.5; mph
